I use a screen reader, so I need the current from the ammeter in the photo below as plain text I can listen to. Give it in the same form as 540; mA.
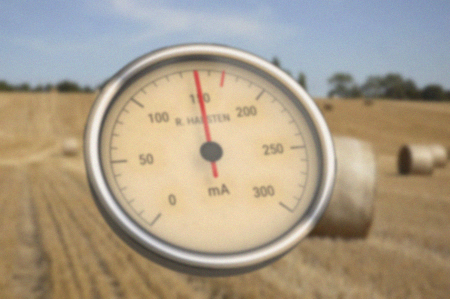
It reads 150; mA
